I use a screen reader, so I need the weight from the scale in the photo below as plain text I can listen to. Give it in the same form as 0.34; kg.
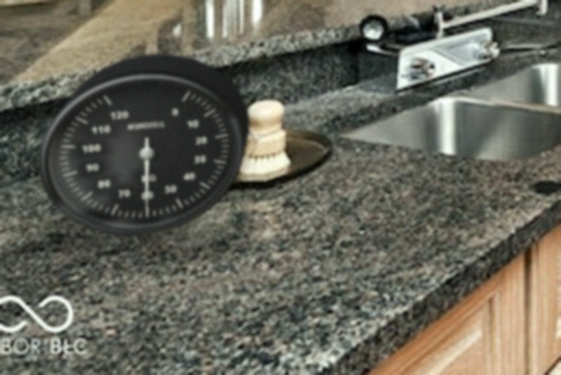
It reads 60; kg
